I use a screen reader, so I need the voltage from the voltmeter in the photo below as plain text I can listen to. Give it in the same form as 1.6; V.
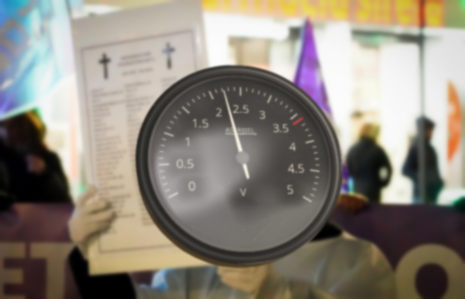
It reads 2.2; V
